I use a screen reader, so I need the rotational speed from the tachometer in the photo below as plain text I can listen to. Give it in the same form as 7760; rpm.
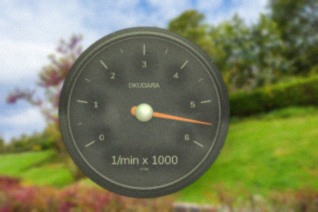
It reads 5500; rpm
